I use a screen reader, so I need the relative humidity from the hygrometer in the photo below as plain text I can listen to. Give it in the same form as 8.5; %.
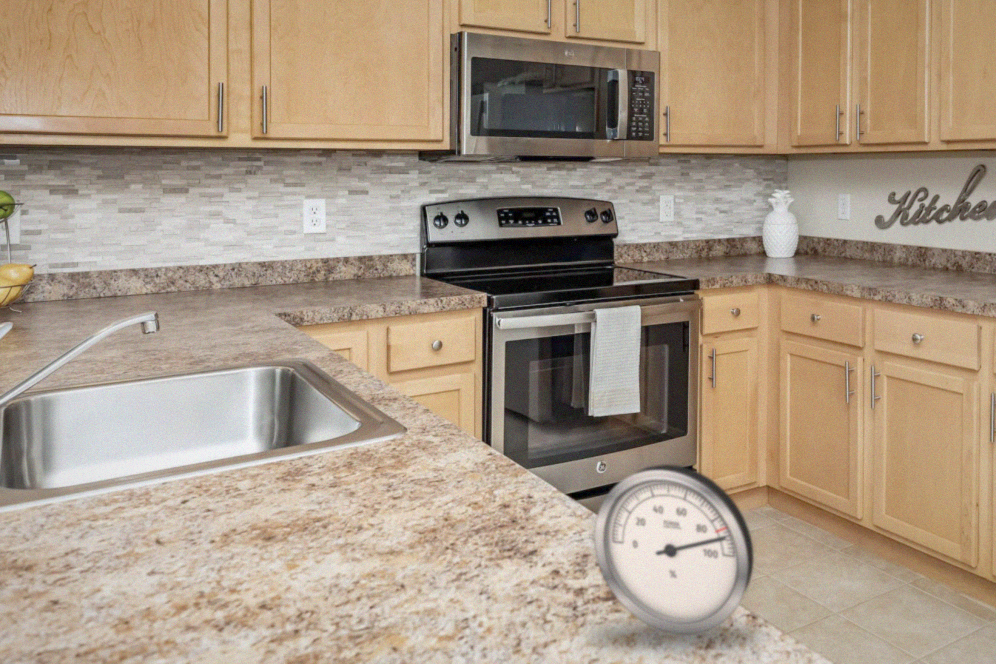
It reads 90; %
